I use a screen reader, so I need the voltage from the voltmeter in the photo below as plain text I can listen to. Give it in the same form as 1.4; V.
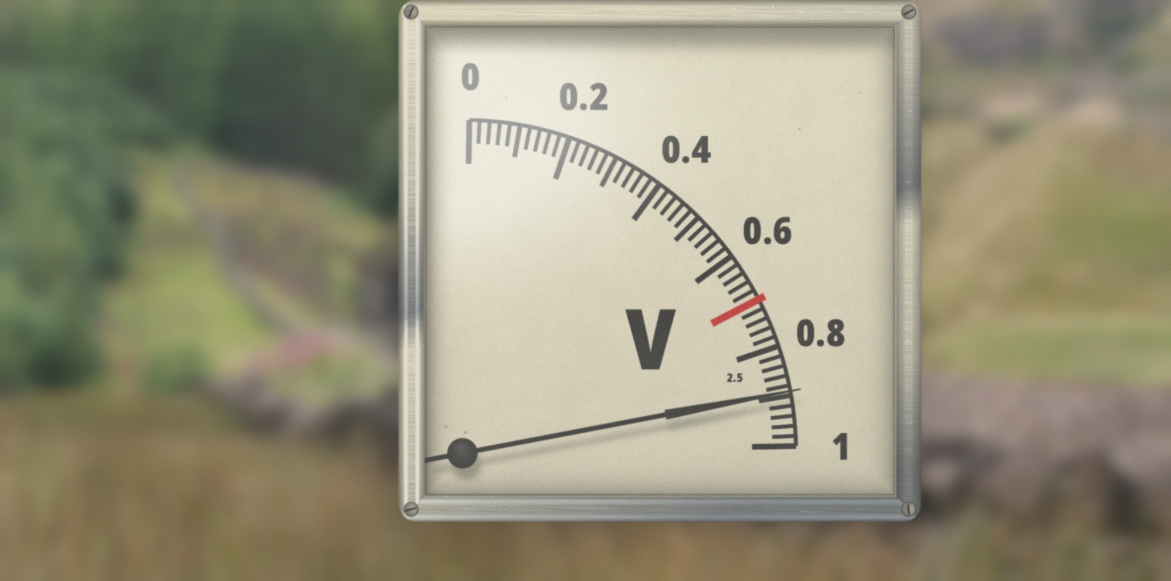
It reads 0.89; V
